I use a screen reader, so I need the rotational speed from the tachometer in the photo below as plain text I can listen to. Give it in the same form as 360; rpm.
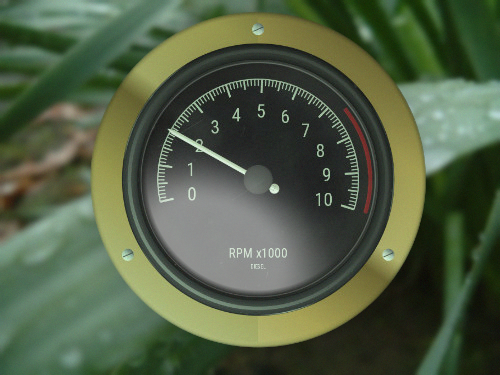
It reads 2000; rpm
